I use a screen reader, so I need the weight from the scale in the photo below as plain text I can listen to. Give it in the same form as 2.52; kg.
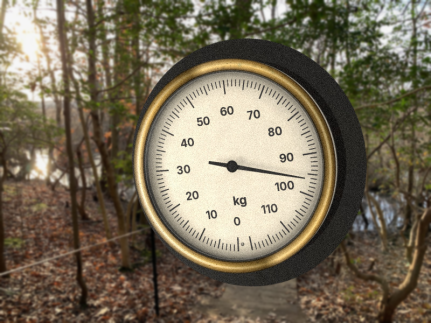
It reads 96; kg
